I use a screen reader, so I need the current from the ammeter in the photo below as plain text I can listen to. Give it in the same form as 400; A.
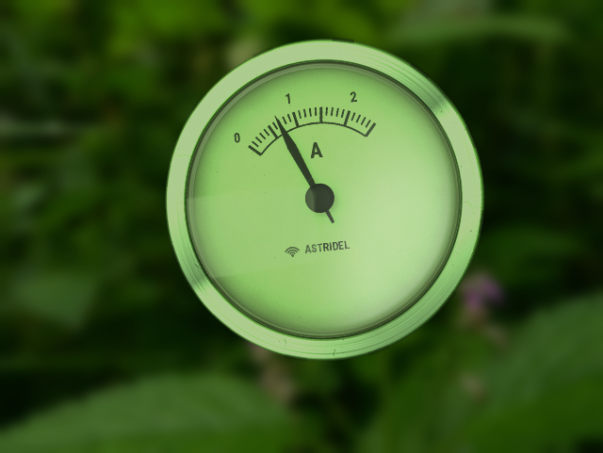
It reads 0.7; A
